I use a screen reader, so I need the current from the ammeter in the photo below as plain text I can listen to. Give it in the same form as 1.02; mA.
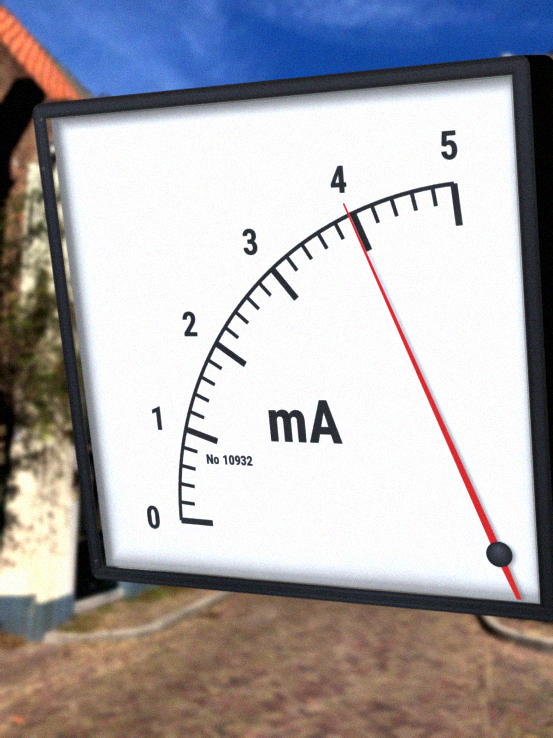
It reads 4; mA
